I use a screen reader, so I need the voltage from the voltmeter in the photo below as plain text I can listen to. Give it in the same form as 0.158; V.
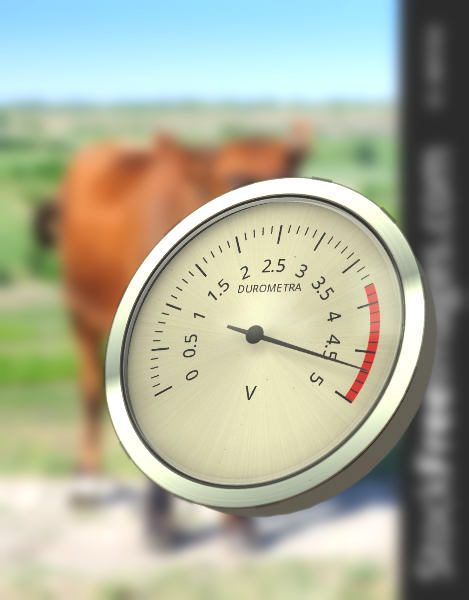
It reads 4.7; V
